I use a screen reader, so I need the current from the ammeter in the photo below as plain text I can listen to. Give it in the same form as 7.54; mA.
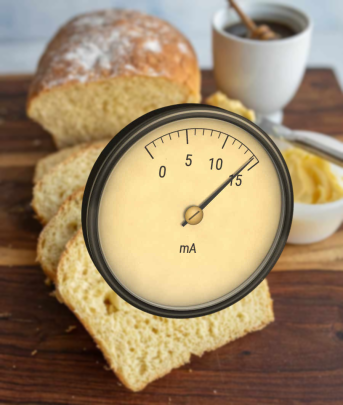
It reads 14; mA
